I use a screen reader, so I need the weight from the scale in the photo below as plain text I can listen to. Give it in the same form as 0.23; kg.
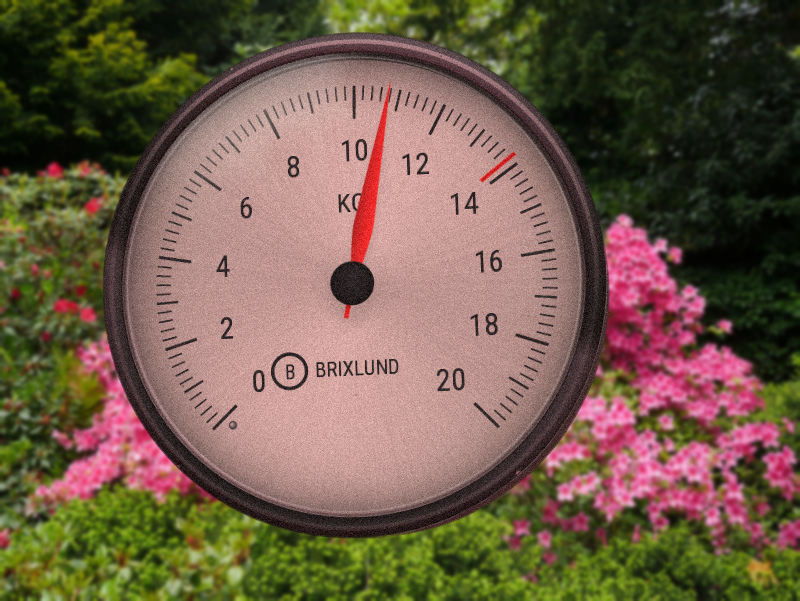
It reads 10.8; kg
